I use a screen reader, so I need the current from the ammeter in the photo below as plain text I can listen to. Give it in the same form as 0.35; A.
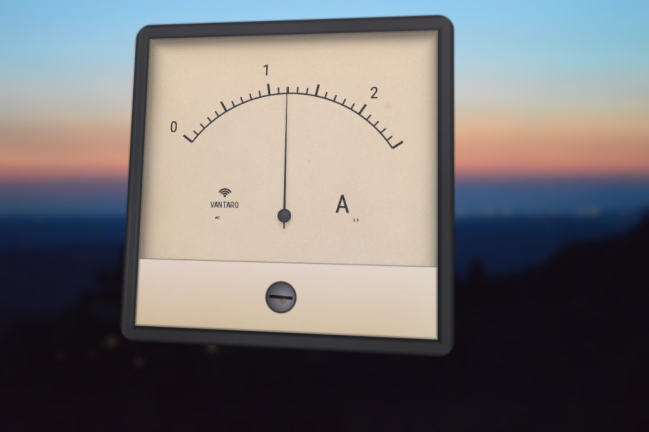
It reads 1.2; A
